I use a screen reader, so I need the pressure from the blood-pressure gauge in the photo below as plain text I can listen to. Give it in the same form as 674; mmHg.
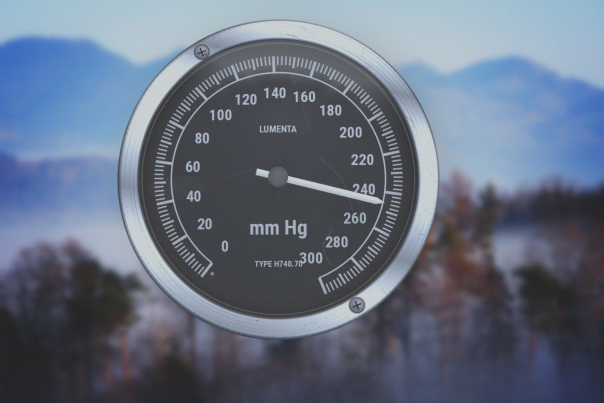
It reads 246; mmHg
